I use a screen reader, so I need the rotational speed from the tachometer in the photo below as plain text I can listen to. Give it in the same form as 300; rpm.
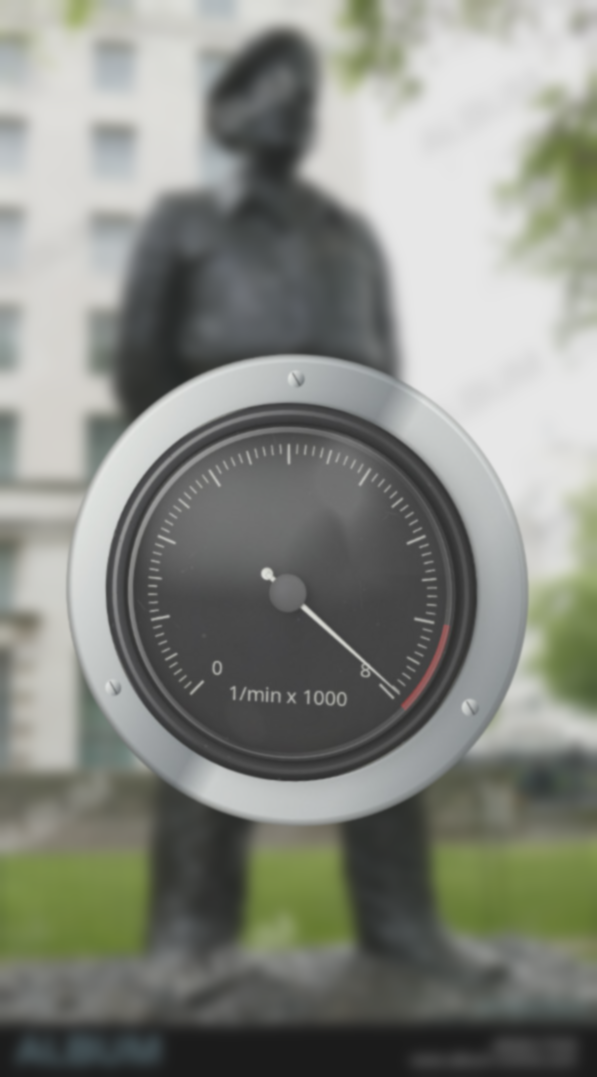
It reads 7900; rpm
